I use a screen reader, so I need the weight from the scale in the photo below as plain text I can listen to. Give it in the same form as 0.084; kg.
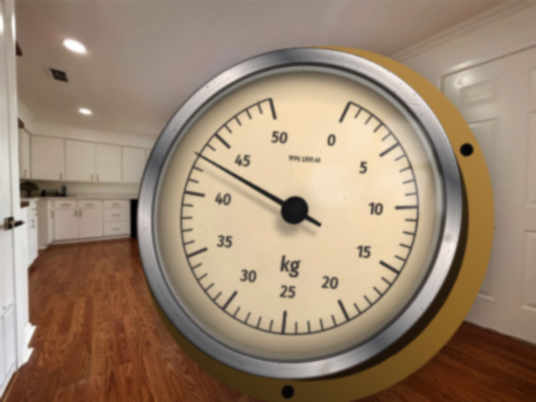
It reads 43; kg
